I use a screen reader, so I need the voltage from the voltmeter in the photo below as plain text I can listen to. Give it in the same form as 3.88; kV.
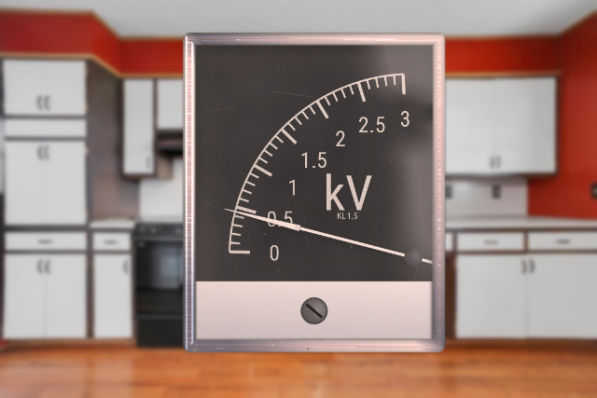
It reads 0.45; kV
